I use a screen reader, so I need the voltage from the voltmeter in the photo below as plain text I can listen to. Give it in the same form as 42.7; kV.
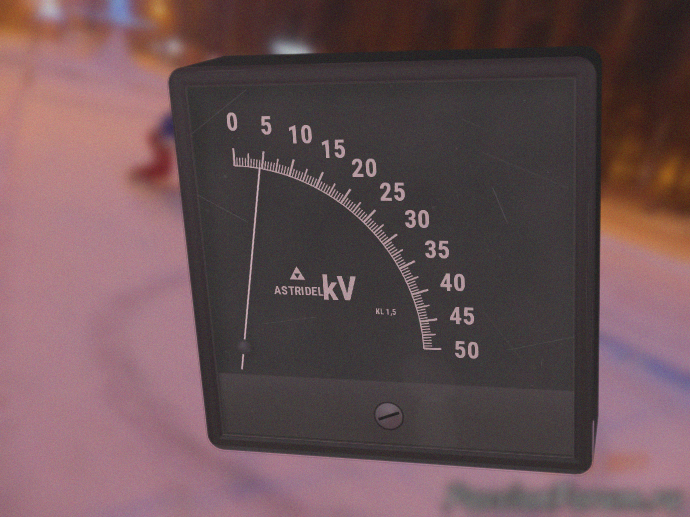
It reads 5; kV
